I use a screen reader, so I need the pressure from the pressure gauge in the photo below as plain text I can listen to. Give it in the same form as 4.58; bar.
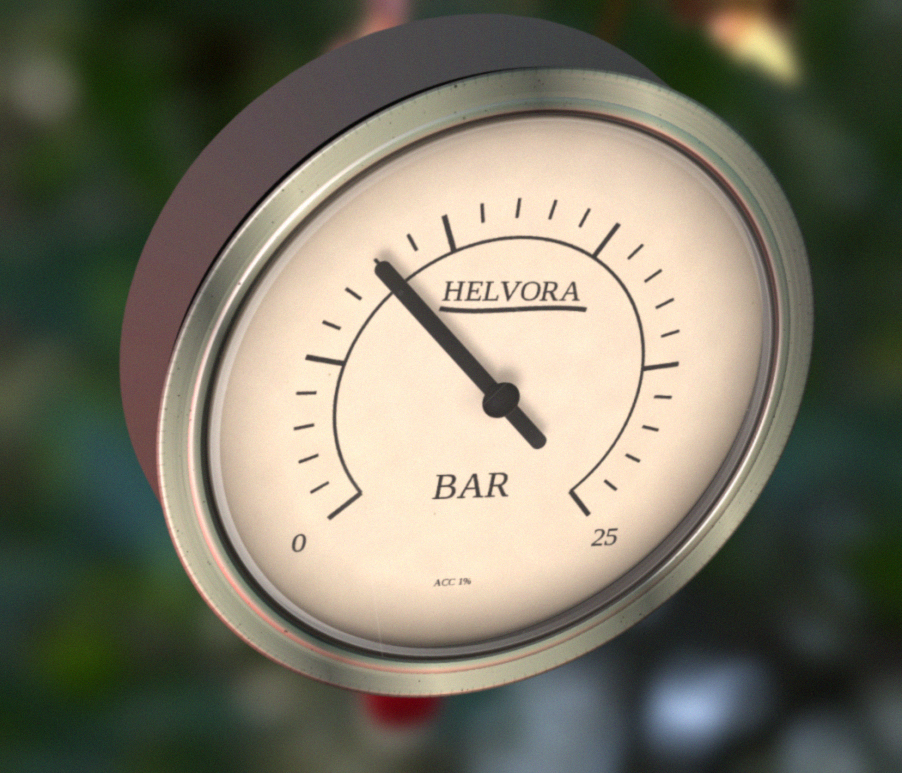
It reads 8; bar
